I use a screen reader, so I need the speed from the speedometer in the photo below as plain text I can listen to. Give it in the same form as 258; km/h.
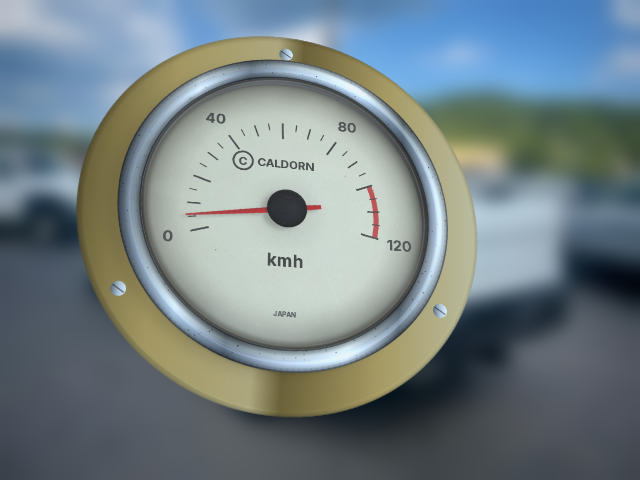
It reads 5; km/h
